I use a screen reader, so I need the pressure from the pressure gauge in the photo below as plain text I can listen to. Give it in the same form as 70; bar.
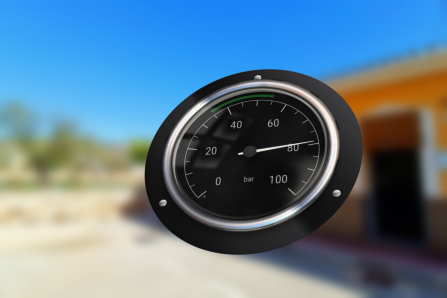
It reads 80; bar
